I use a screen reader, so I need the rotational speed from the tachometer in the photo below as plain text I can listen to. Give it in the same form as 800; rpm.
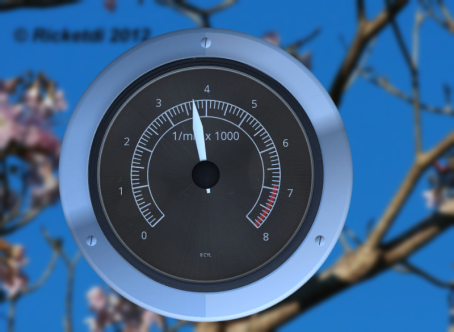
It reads 3700; rpm
